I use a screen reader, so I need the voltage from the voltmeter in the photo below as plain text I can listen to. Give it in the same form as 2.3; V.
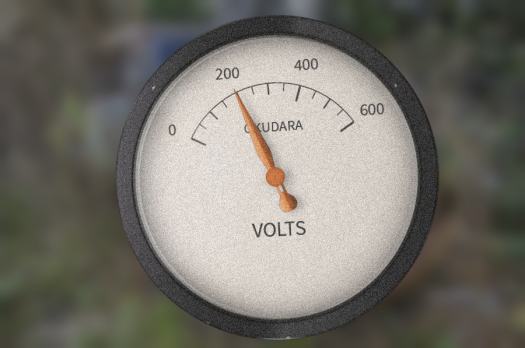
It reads 200; V
